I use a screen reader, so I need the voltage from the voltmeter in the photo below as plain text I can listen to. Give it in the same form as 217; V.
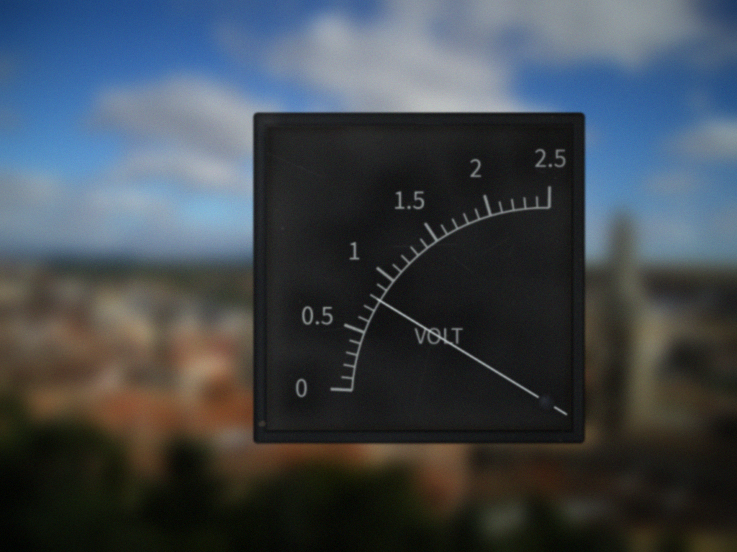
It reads 0.8; V
